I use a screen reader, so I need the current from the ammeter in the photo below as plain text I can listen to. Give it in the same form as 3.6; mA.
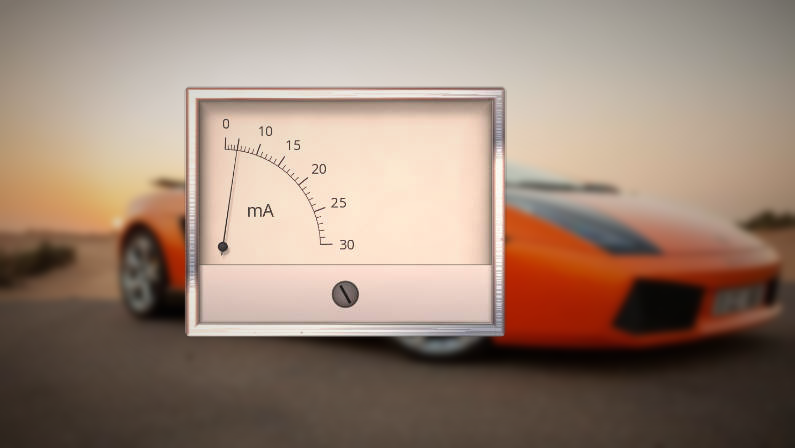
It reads 5; mA
